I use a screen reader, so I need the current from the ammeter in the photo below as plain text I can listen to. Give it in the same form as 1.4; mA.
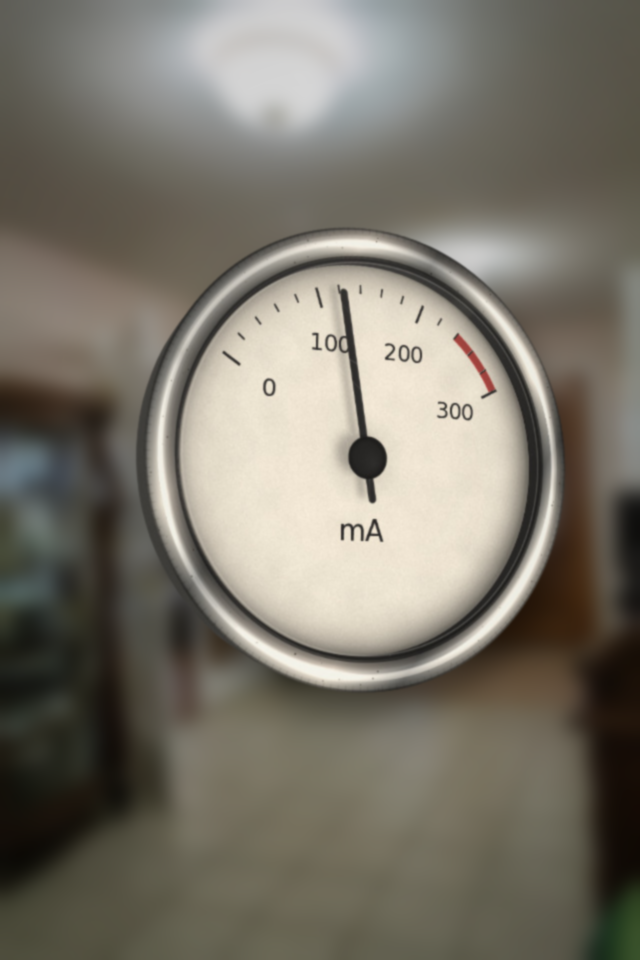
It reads 120; mA
